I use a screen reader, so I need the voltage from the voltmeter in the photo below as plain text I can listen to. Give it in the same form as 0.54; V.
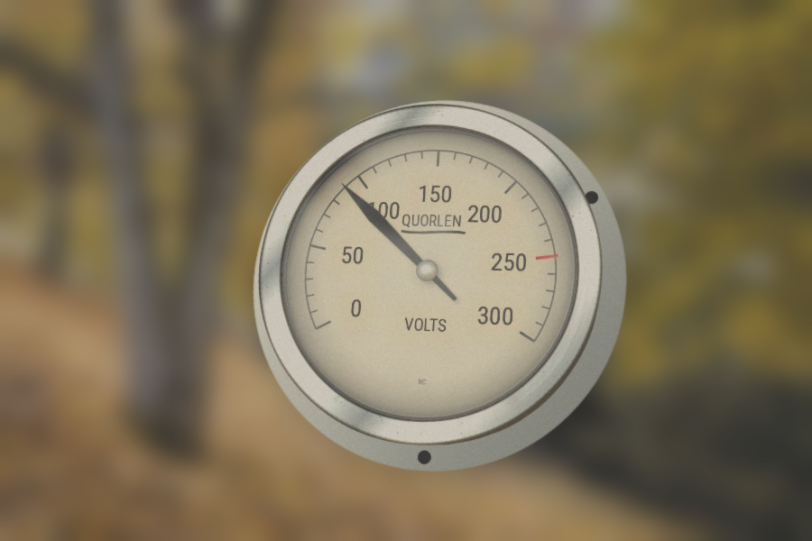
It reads 90; V
